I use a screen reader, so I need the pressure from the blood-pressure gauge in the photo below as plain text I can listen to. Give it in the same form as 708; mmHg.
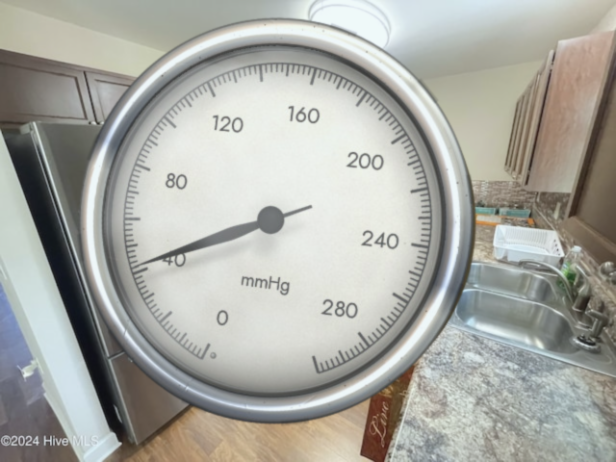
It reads 42; mmHg
